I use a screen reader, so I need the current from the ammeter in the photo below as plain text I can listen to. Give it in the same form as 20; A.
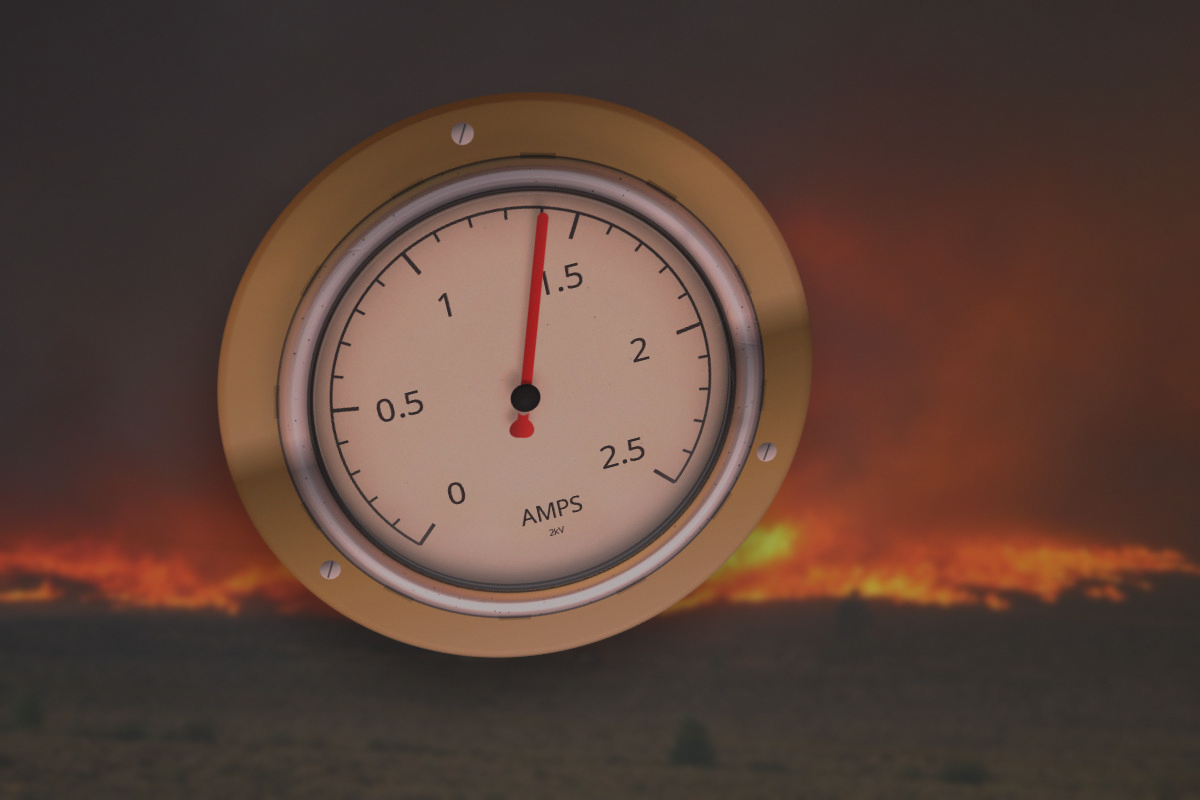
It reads 1.4; A
